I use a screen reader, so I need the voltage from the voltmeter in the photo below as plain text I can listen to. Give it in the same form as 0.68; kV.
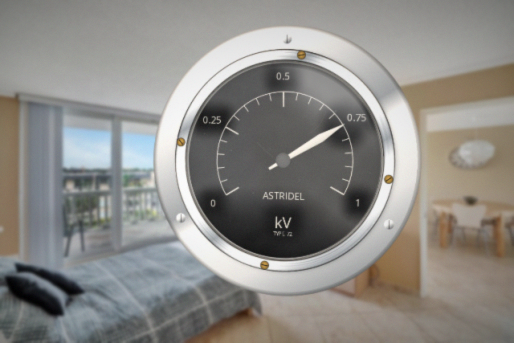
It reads 0.75; kV
